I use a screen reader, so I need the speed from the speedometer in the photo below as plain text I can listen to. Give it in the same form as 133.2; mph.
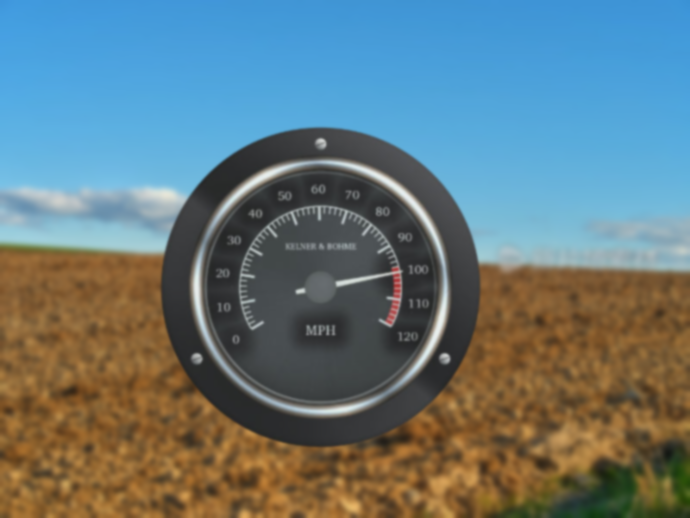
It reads 100; mph
